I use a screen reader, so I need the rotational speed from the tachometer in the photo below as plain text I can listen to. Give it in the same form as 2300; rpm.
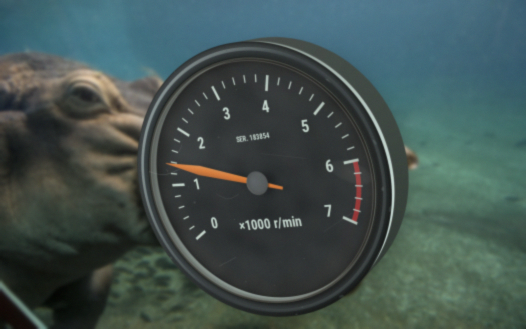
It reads 1400; rpm
